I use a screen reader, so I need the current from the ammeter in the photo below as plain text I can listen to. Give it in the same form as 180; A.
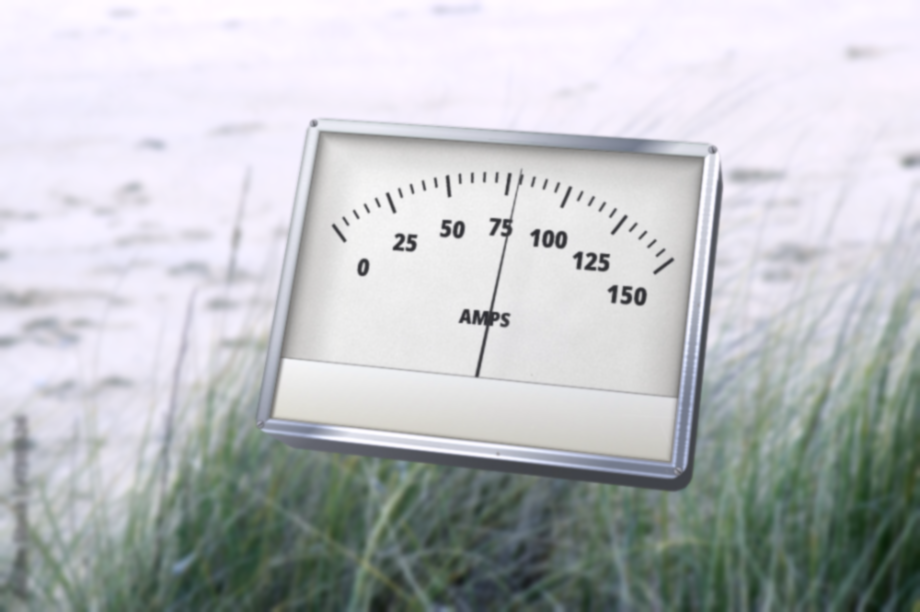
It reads 80; A
